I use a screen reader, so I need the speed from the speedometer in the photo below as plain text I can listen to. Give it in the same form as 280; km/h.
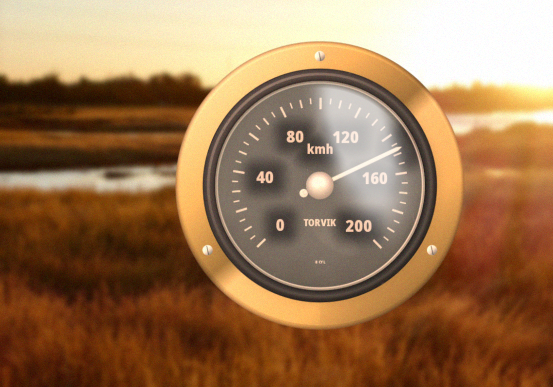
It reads 147.5; km/h
